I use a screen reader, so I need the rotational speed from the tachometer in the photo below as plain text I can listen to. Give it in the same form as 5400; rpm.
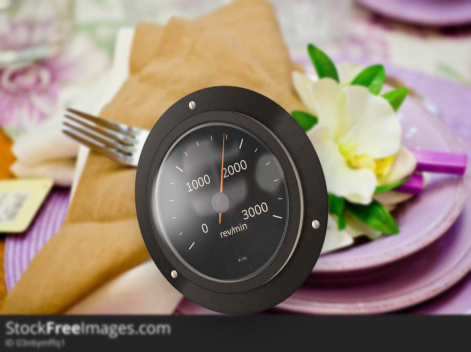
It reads 1800; rpm
